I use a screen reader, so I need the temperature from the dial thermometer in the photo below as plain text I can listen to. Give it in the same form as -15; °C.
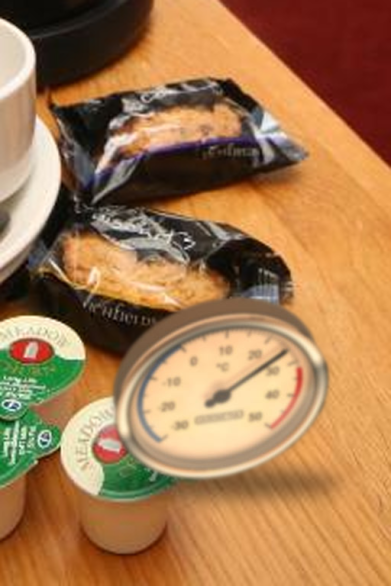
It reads 25; °C
